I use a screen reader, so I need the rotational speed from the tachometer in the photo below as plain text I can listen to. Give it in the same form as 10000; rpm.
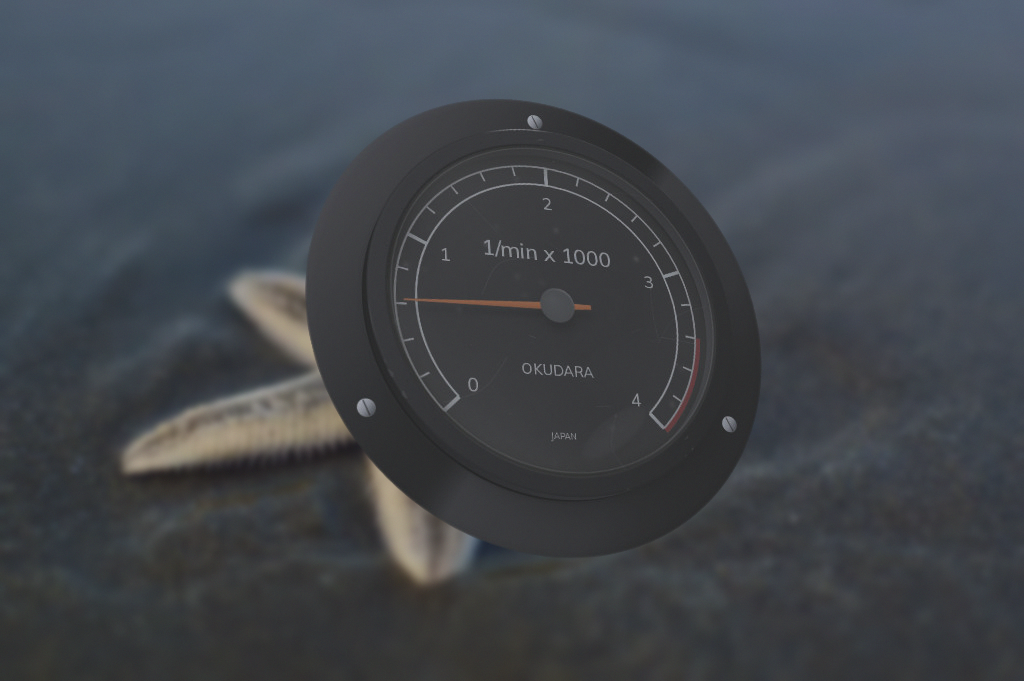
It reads 600; rpm
